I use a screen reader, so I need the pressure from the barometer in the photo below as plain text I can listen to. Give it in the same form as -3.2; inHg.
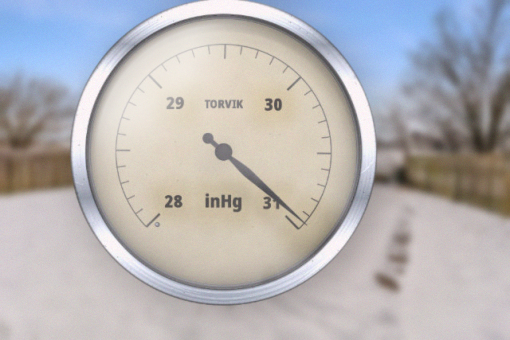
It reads 30.95; inHg
